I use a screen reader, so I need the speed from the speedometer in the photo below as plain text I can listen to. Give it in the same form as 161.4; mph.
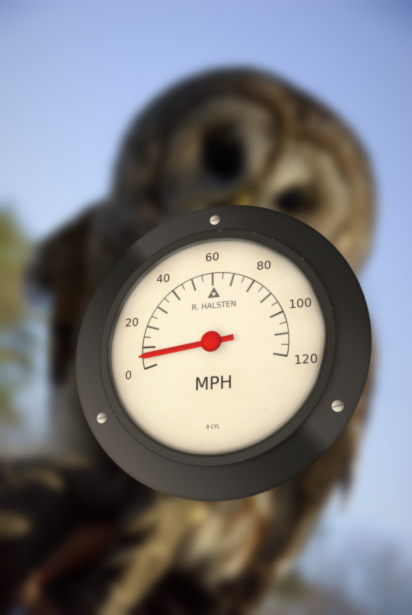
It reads 5; mph
